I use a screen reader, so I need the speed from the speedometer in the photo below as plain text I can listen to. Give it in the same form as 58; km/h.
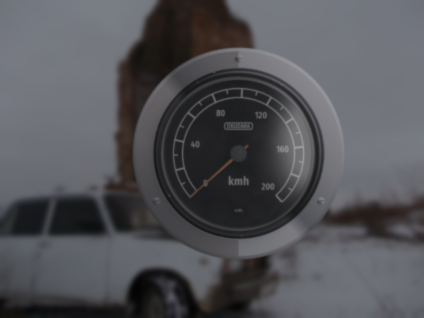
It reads 0; km/h
